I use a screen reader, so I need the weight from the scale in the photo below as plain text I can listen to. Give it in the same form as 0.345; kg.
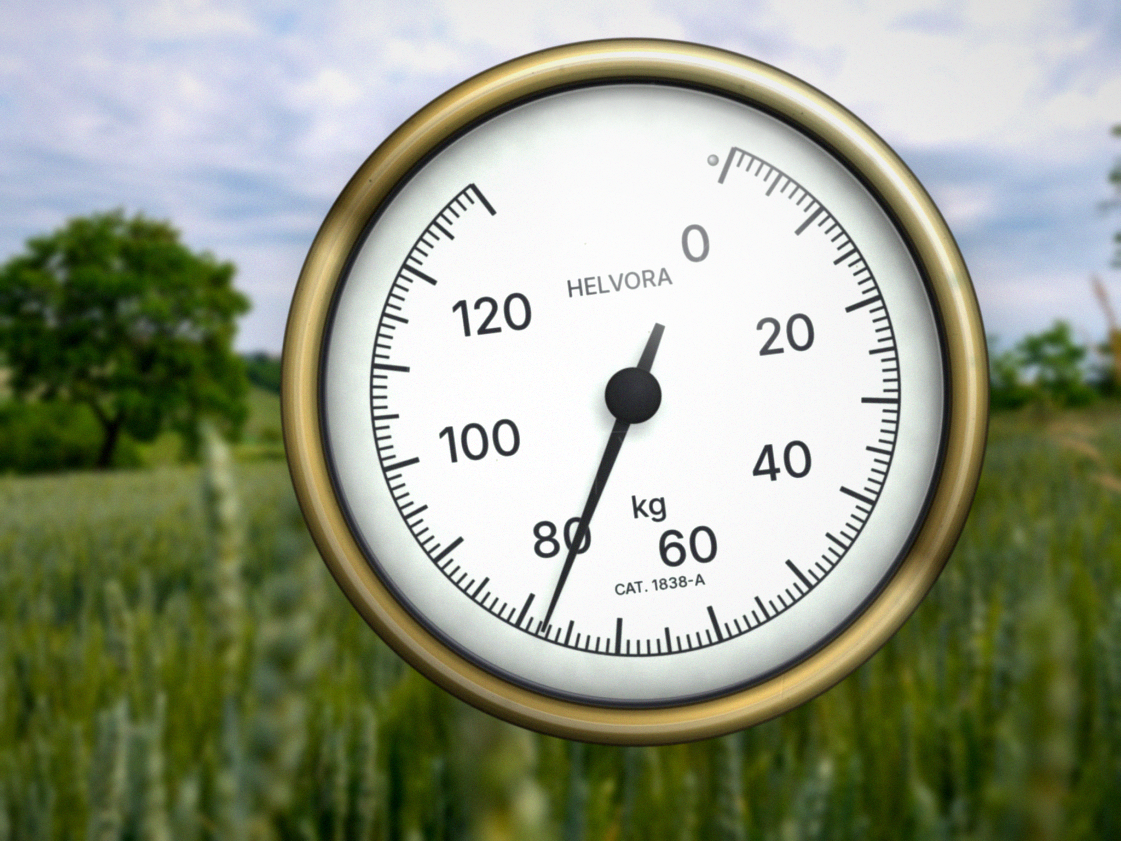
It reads 77.5; kg
